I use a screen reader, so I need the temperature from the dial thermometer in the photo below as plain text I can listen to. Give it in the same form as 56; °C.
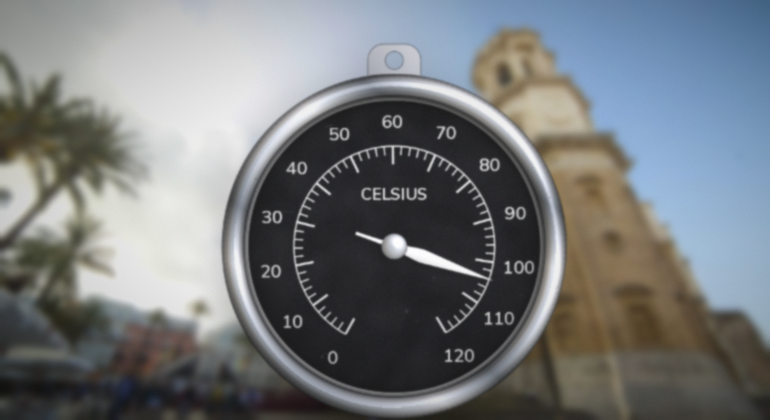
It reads 104; °C
